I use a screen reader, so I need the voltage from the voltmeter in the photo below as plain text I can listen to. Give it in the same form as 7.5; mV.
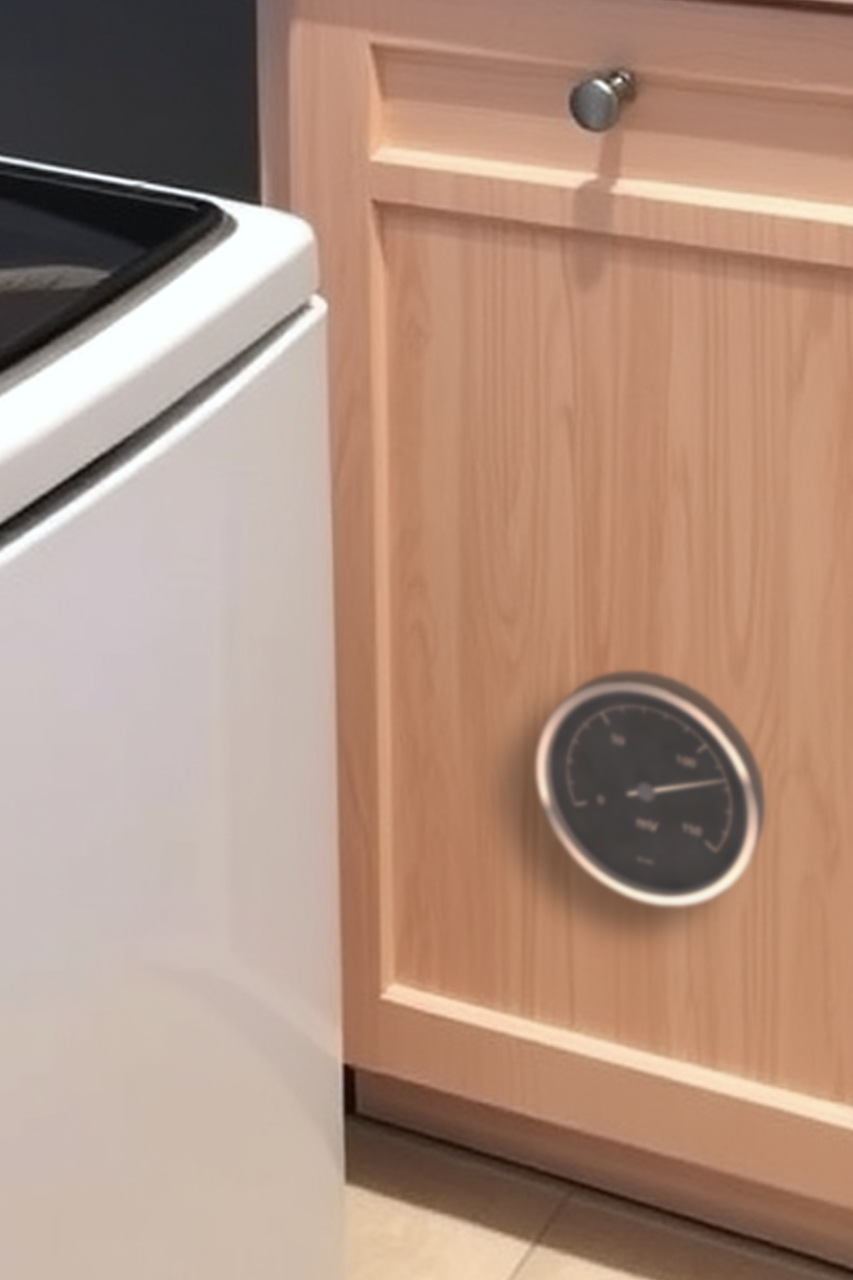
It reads 115; mV
